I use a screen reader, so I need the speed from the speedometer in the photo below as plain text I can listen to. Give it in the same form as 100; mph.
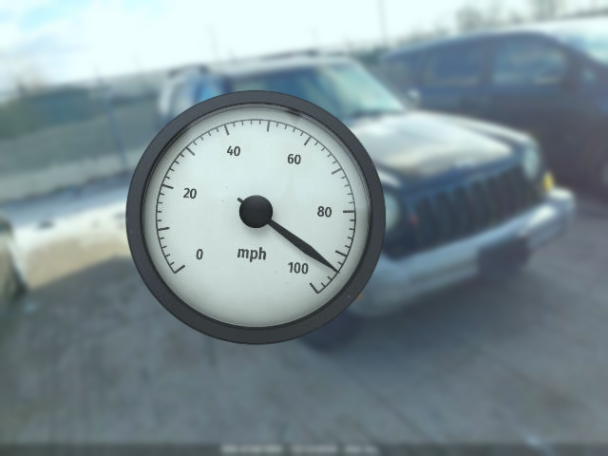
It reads 94; mph
